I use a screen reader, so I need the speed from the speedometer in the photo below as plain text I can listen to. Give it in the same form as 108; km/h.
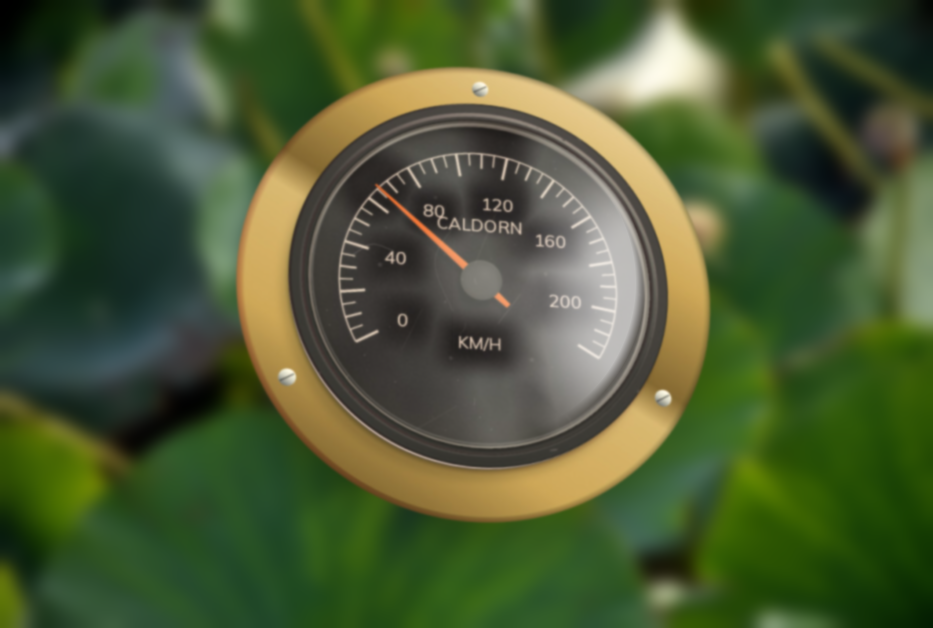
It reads 65; km/h
